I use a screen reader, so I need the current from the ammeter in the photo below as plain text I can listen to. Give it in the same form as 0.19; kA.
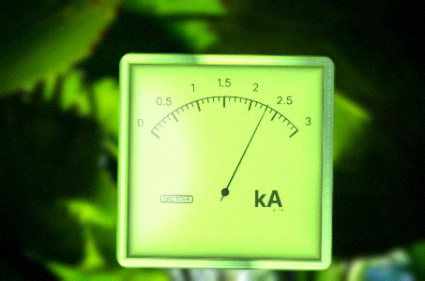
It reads 2.3; kA
